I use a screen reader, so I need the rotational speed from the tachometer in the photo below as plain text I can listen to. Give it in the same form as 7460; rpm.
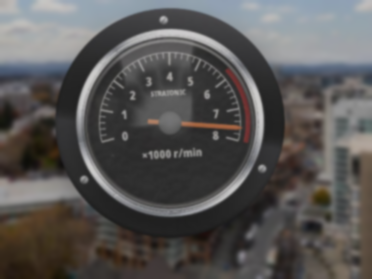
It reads 7600; rpm
